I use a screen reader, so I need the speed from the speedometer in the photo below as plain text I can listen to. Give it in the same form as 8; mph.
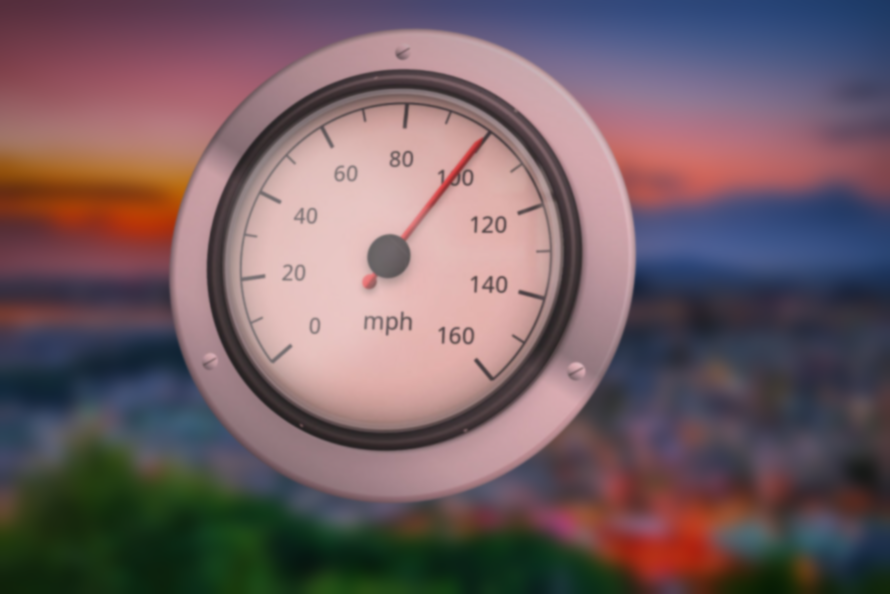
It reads 100; mph
